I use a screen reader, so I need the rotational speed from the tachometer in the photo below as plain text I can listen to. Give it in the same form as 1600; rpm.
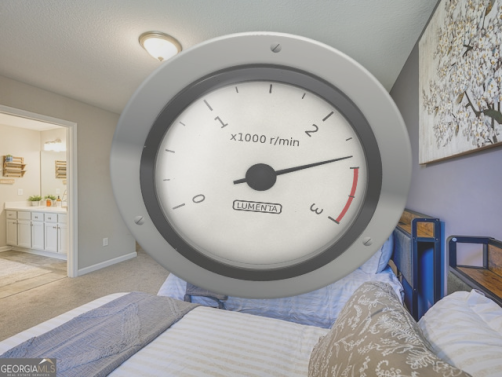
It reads 2375; rpm
